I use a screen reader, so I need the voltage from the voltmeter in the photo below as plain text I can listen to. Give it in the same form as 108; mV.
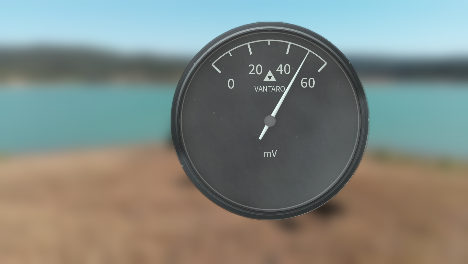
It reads 50; mV
